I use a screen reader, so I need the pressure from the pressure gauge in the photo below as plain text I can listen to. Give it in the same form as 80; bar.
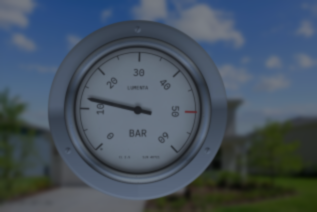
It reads 12.5; bar
